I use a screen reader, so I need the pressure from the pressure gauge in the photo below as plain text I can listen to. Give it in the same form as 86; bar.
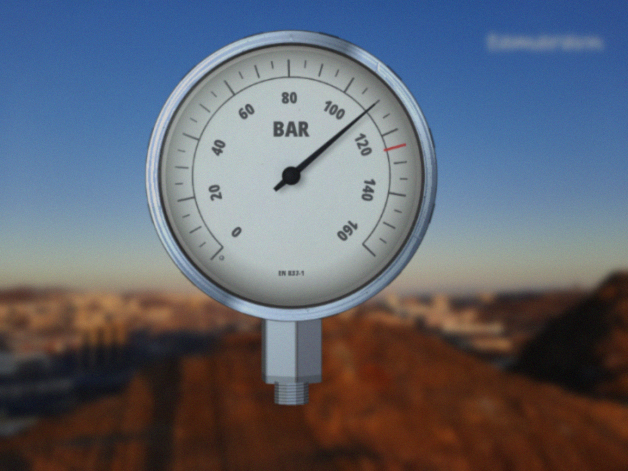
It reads 110; bar
